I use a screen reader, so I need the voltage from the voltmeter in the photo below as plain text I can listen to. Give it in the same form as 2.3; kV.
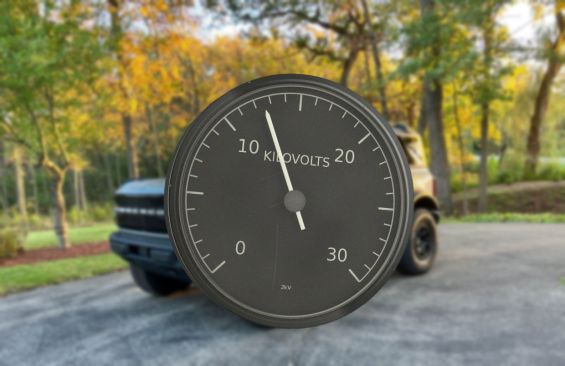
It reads 12.5; kV
